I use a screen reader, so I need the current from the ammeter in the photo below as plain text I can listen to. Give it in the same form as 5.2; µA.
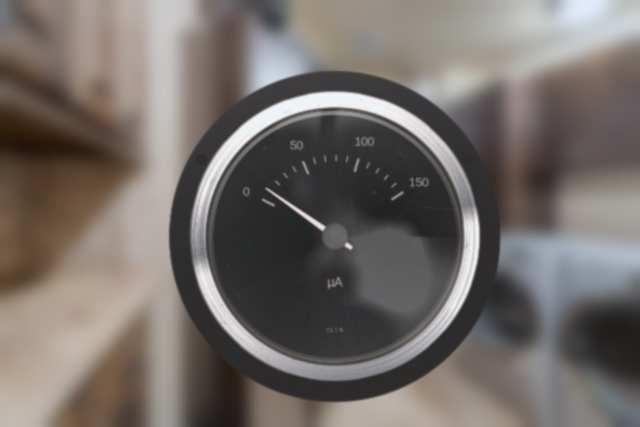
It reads 10; µA
